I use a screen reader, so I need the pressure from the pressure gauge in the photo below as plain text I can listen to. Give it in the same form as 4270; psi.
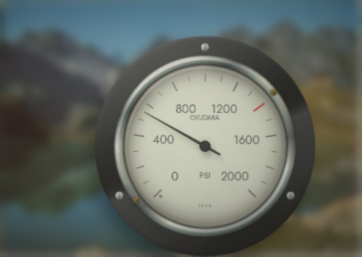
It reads 550; psi
